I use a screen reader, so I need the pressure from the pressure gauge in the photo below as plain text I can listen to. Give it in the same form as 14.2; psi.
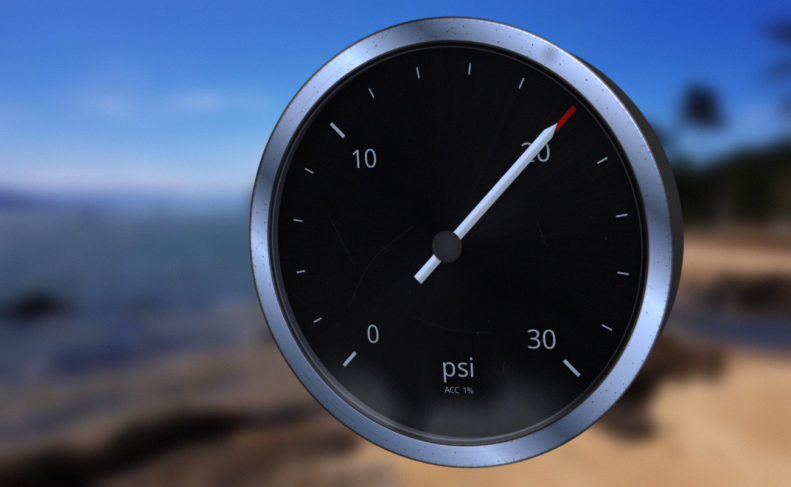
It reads 20; psi
